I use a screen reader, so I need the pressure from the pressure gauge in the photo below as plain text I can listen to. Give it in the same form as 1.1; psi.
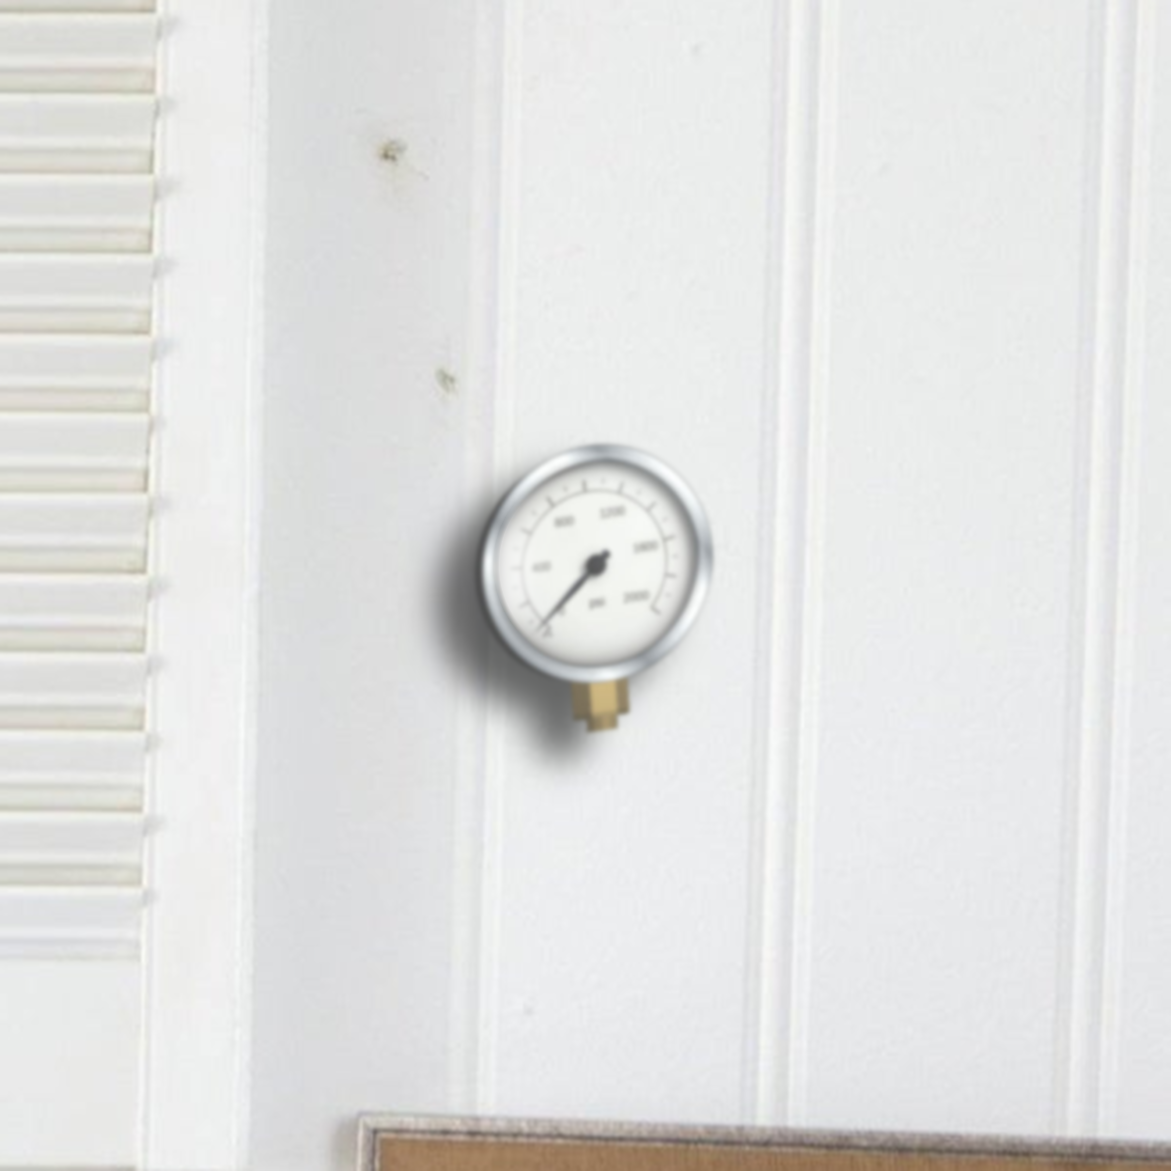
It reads 50; psi
